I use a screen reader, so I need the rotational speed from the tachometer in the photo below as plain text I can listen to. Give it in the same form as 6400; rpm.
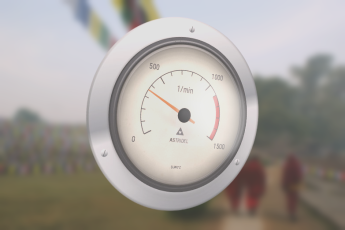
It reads 350; rpm
